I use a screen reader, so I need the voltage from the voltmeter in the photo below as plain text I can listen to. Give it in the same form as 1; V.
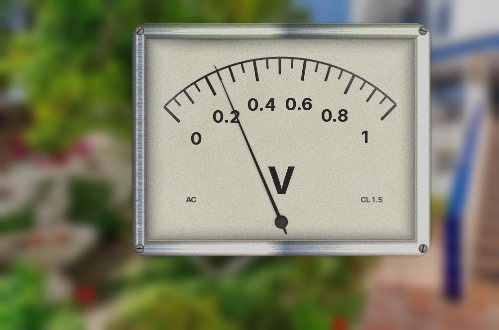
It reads 0.25; V
